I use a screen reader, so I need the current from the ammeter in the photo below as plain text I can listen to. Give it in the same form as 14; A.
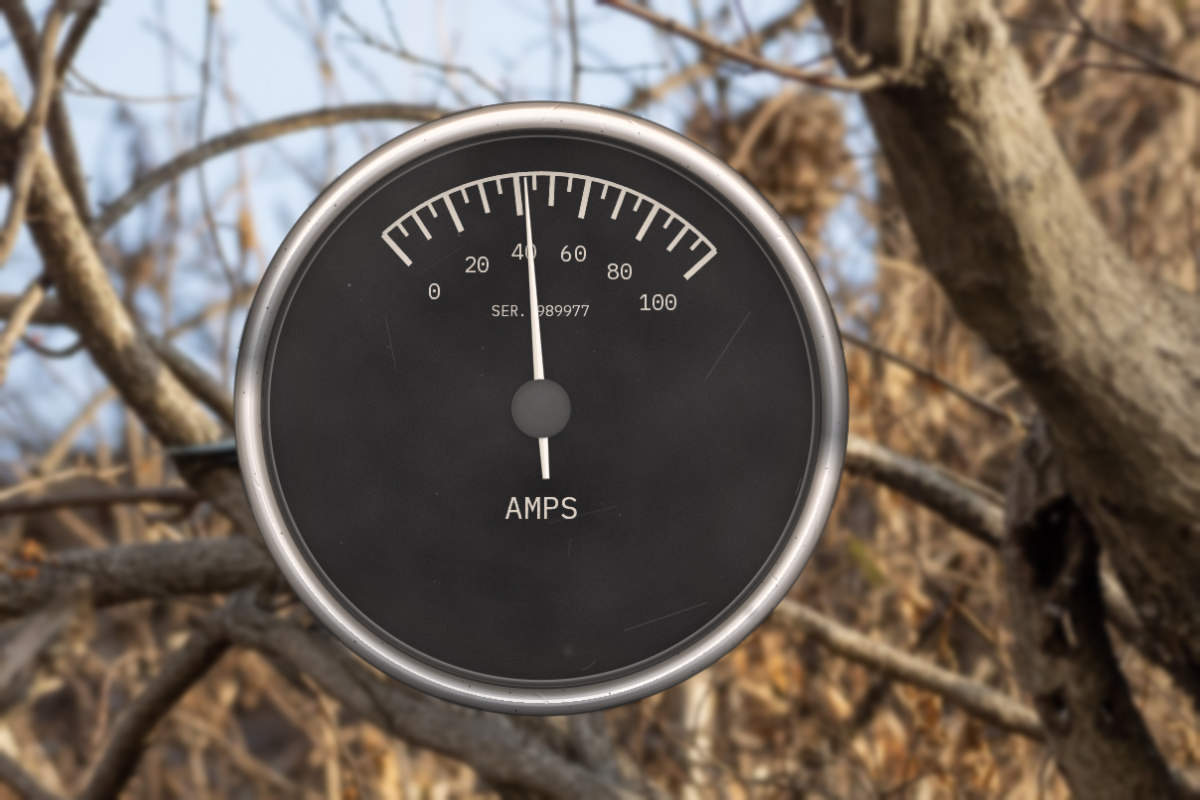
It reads 42.5; A
